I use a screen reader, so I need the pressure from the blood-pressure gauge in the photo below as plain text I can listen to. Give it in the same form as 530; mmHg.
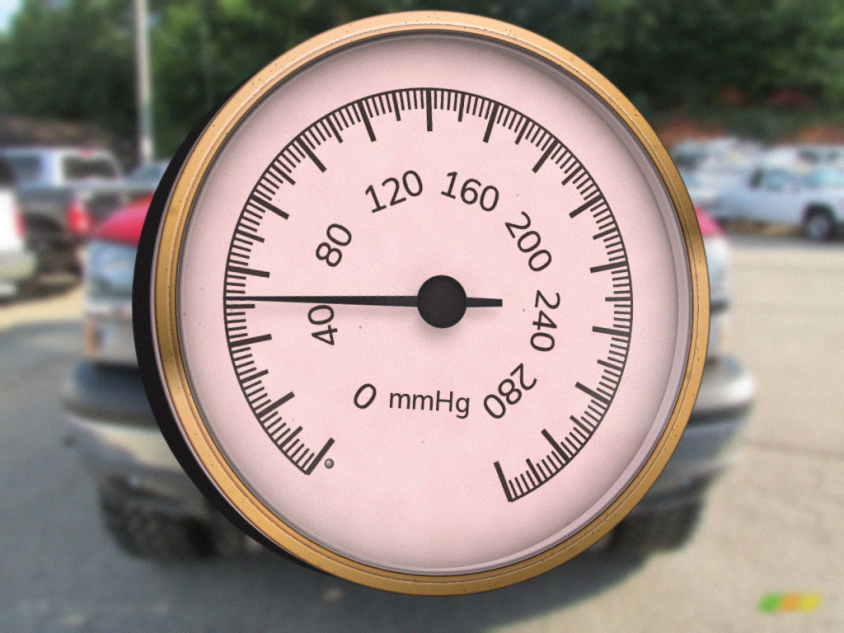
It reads 52; mmHg
